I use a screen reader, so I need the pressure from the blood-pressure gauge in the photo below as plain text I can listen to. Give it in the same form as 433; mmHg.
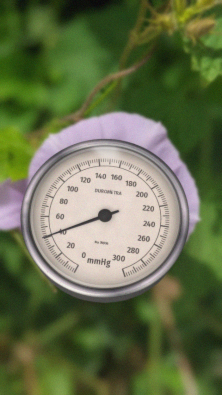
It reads 40; mmHg
